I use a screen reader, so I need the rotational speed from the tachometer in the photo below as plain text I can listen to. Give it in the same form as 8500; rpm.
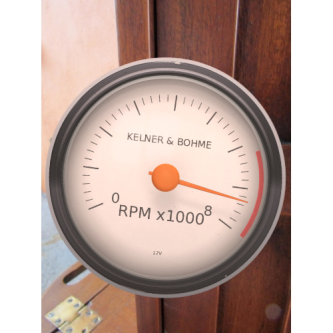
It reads 7300; rpm
